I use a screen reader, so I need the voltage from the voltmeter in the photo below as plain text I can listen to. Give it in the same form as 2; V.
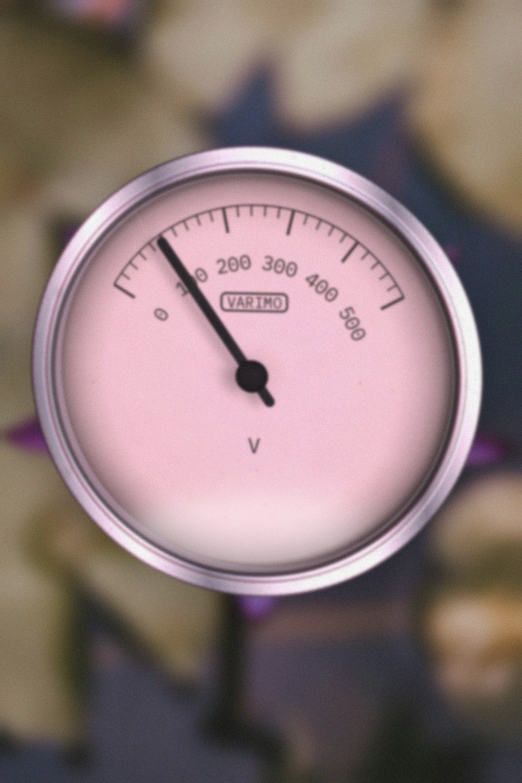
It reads 100; V
